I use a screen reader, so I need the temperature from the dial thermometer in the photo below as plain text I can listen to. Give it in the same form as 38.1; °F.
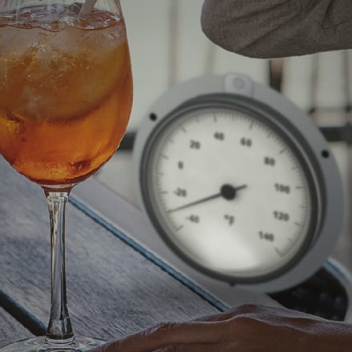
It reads -30; °F
